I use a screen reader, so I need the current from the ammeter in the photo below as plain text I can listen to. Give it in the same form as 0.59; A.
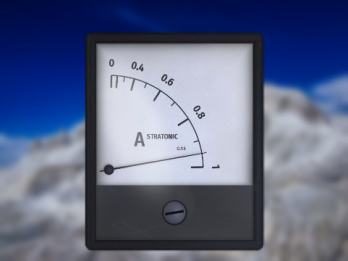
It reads 0.95; A
